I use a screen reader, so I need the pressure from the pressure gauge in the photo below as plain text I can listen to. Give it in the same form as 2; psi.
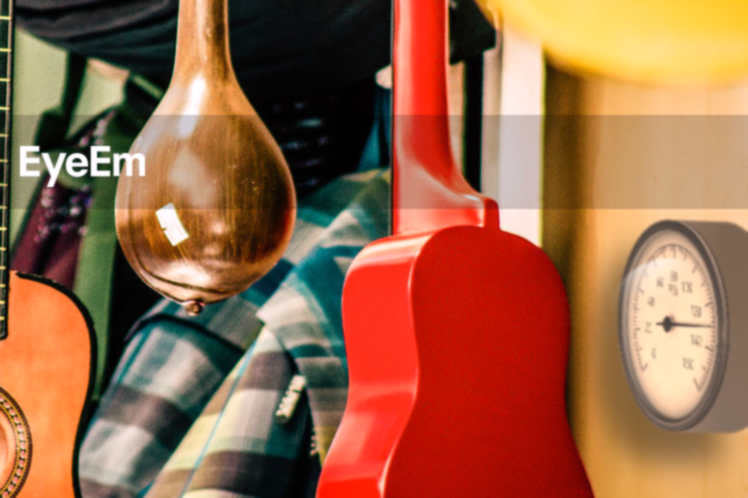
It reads 130; psi
